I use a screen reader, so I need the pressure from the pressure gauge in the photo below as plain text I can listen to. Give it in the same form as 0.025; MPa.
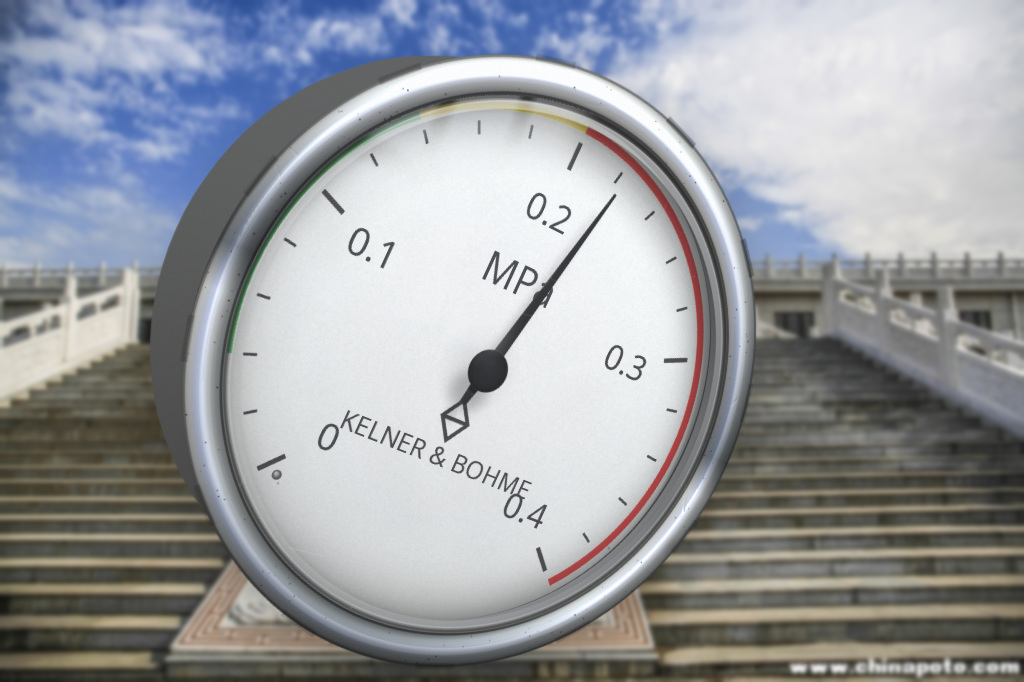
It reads 0.22; MPa
